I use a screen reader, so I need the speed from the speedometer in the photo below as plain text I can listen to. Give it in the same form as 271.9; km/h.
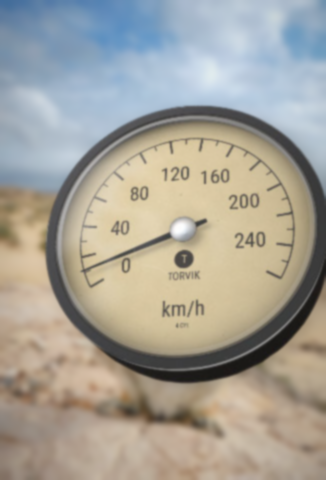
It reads 10; km/h
